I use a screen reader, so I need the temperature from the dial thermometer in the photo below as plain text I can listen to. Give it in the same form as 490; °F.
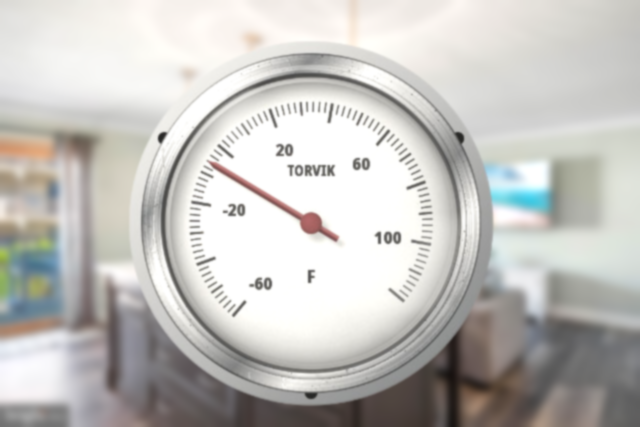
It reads -6; °F
